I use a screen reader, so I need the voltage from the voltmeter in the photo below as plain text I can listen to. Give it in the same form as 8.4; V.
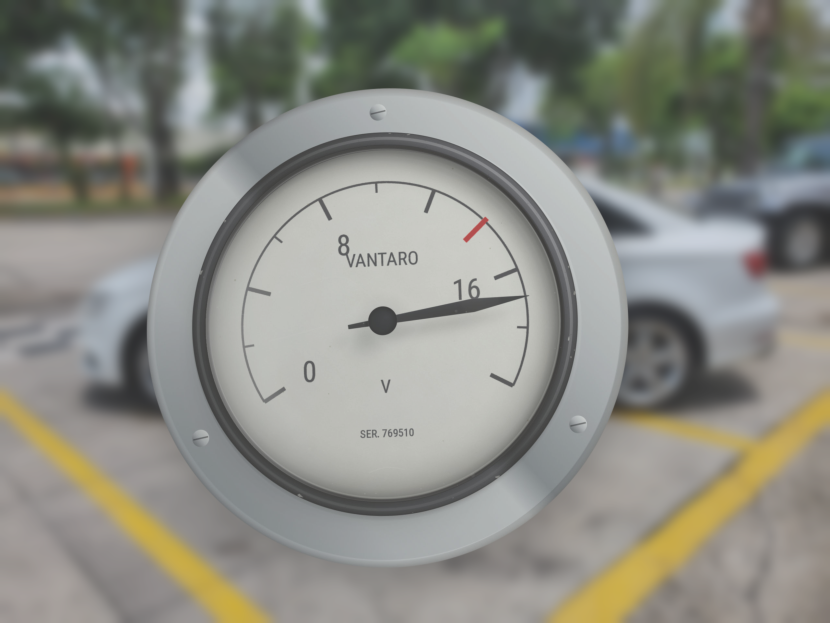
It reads 17; V
